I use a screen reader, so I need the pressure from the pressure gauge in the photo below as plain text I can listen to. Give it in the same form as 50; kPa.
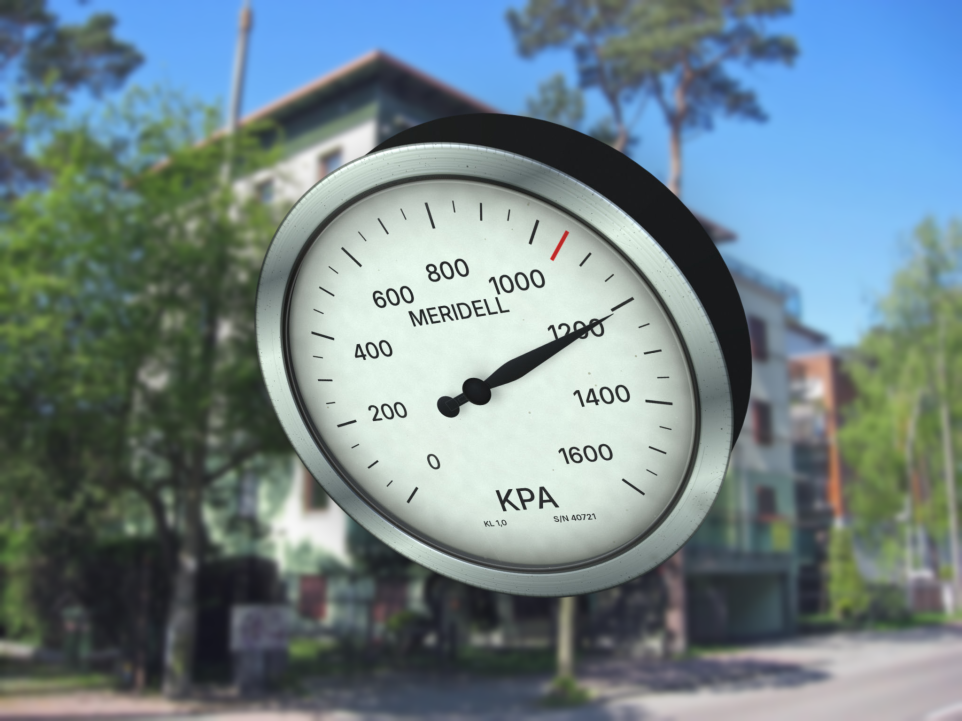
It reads 1200; kPa
